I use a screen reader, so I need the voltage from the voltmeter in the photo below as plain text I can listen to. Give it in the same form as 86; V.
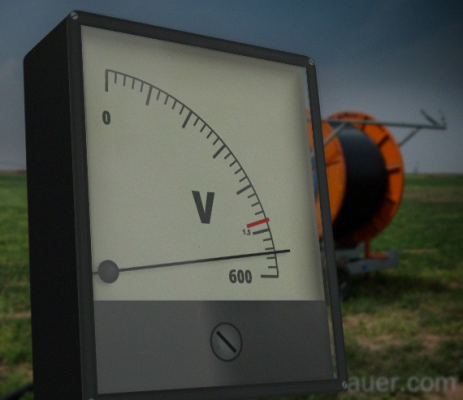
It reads 550; V
